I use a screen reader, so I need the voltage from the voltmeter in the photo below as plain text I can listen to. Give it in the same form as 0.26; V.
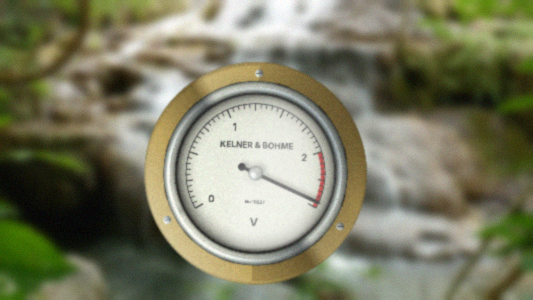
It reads 2.45; V
